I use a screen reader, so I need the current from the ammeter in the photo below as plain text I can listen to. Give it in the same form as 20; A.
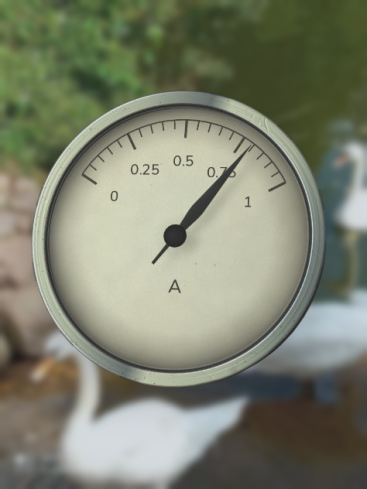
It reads 0.8; A
